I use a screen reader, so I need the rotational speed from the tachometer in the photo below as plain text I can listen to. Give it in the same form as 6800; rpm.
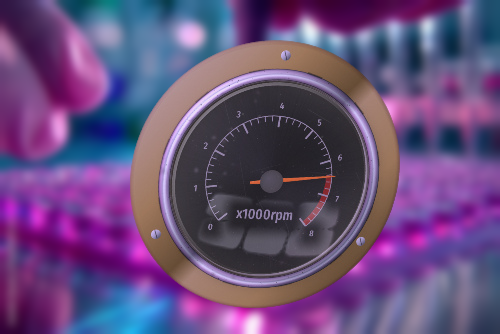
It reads 6400; rpm
